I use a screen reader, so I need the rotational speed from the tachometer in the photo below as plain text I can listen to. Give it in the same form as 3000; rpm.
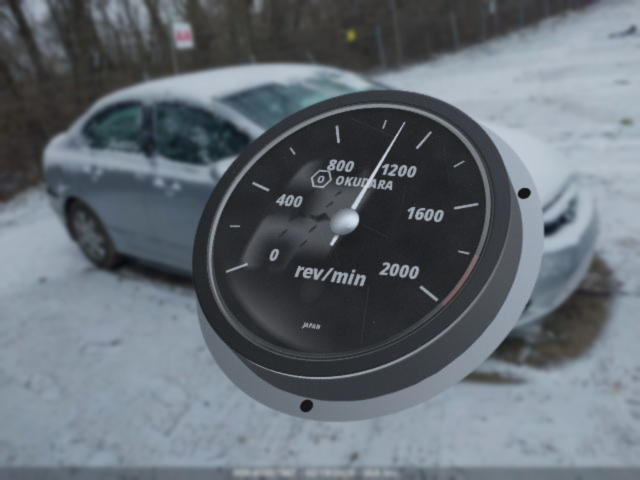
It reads 1100; rpm
